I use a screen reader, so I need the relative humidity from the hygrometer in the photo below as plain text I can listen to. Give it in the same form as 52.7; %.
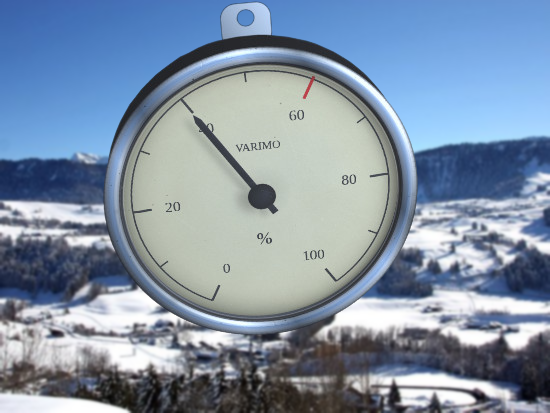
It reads 40; %
